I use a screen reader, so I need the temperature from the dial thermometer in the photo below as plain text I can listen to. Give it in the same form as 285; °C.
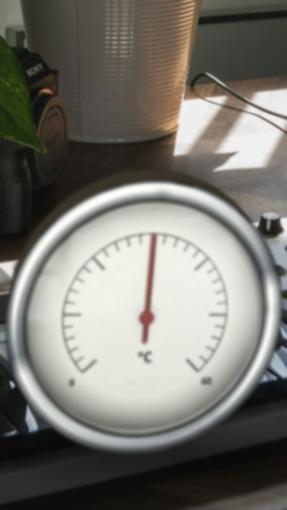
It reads 30; °C
